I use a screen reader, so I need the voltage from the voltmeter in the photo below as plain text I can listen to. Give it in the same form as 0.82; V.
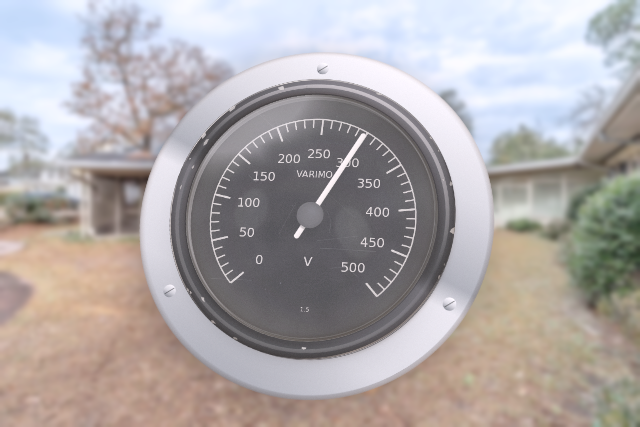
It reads 300; V
